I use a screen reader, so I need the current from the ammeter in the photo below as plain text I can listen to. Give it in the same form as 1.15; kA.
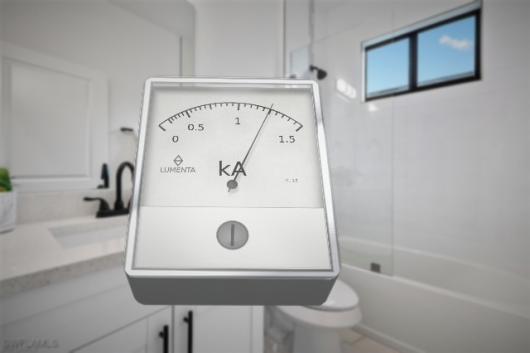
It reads 1.25; kA
